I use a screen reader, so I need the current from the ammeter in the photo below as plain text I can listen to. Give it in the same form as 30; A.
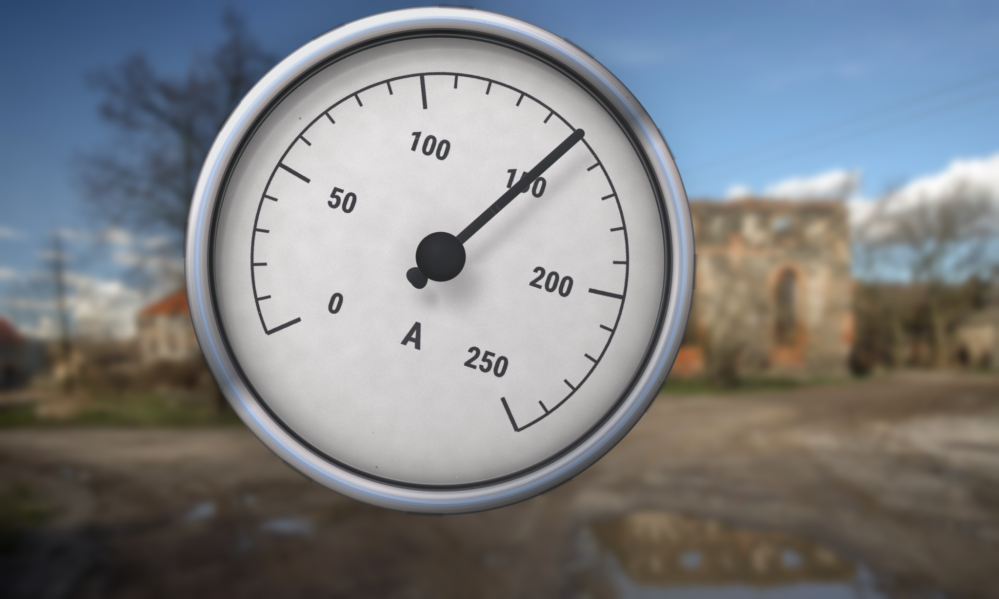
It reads 150; A
